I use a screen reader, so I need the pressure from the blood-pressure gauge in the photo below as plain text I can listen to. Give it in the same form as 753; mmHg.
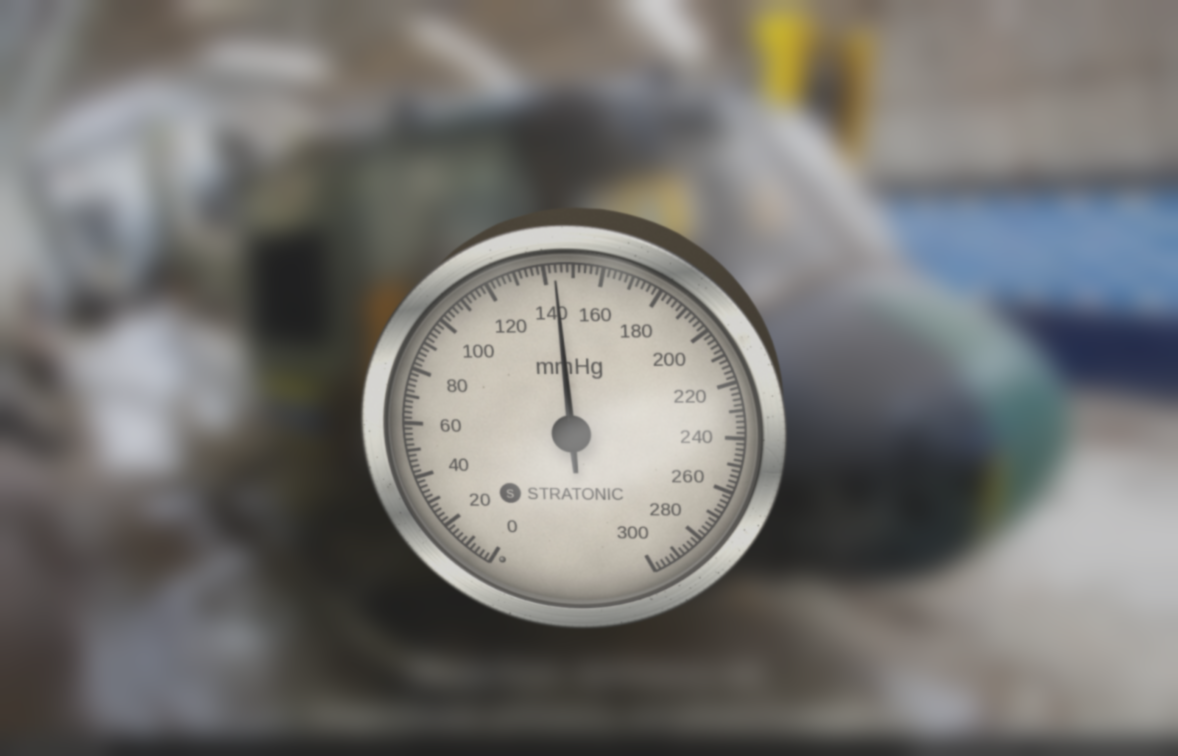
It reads 144; mmHg
